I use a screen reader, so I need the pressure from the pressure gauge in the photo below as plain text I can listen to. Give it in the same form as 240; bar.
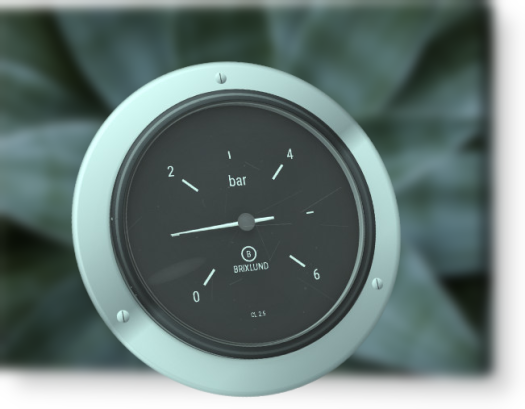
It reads 1; bar
